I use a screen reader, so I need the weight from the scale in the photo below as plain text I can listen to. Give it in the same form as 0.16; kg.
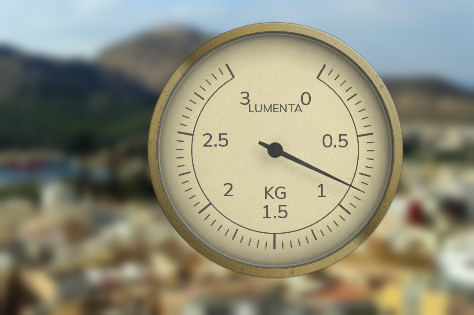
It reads 0.85; kg
